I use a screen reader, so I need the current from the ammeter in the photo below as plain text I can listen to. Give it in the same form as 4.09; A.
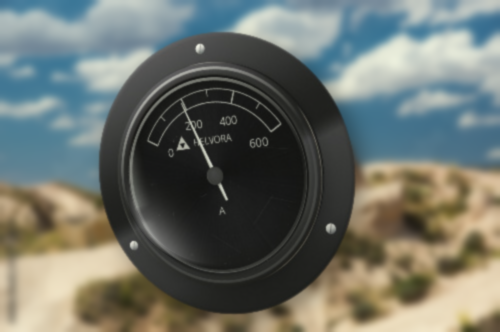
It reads 200; A
